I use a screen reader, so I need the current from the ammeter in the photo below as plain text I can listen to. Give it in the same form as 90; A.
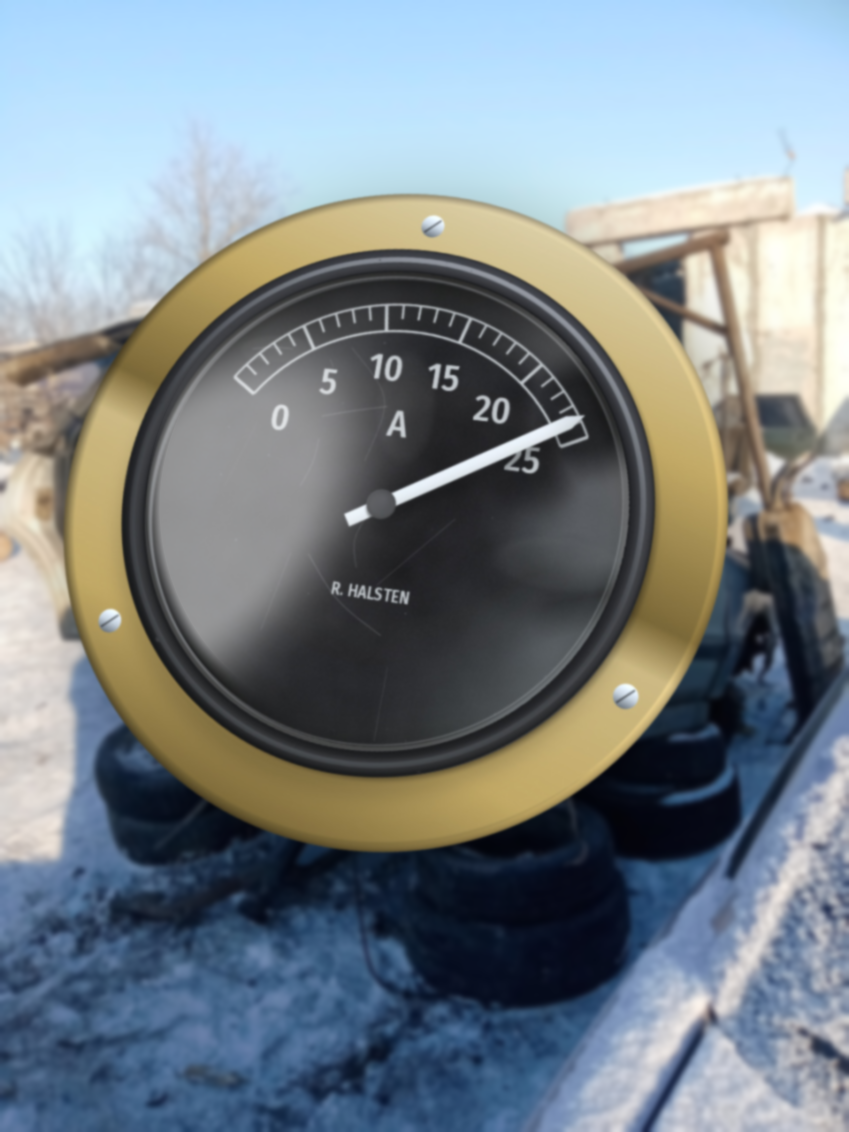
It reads 24; A
